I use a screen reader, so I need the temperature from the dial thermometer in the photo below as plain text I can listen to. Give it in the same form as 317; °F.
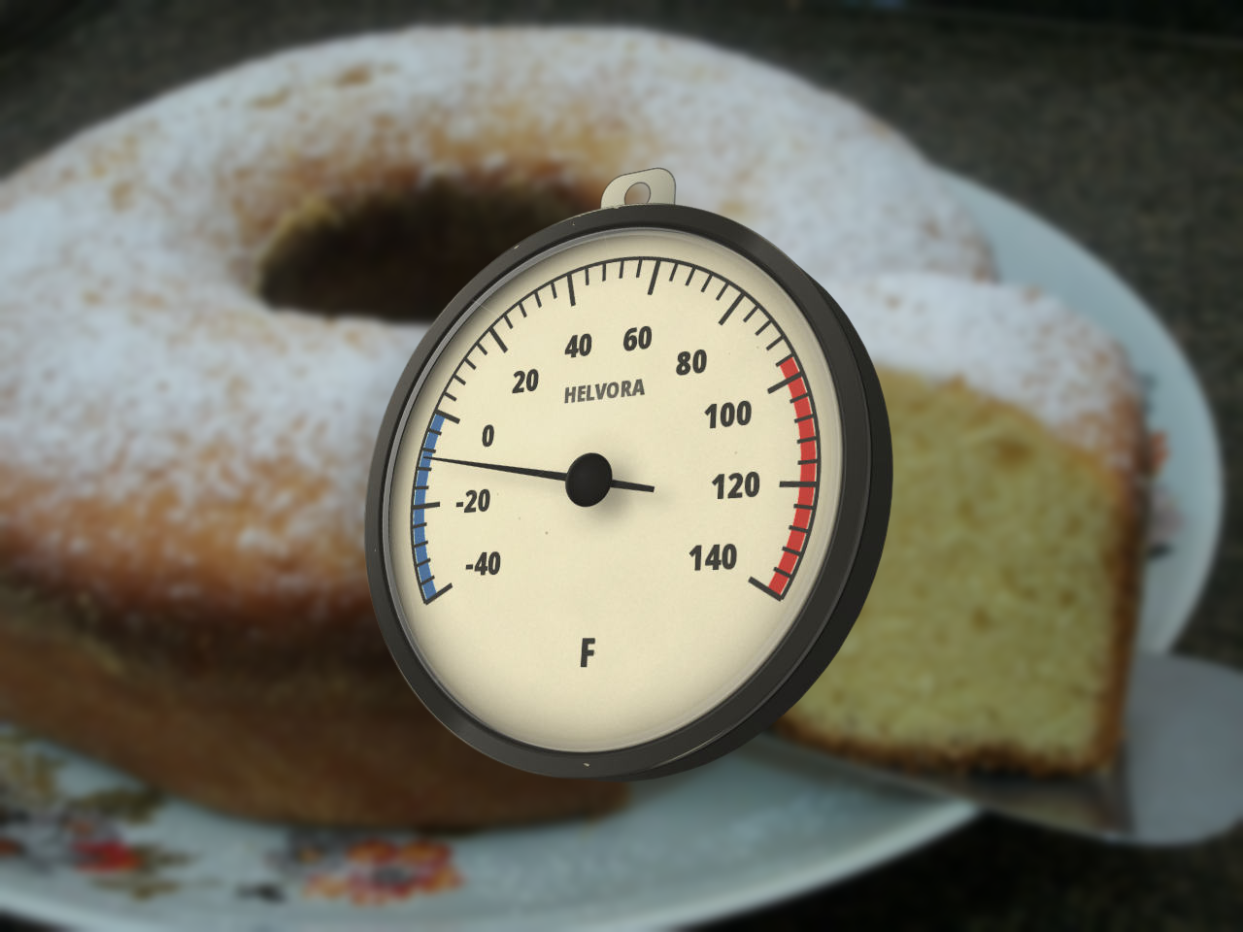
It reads -10; °F
